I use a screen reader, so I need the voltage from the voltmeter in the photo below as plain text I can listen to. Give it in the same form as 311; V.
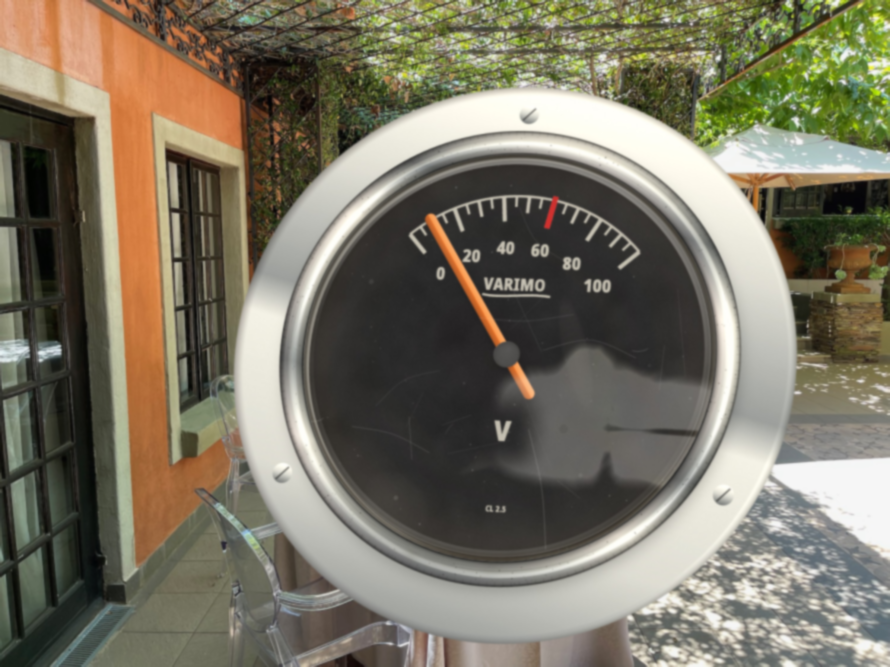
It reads 10; V
